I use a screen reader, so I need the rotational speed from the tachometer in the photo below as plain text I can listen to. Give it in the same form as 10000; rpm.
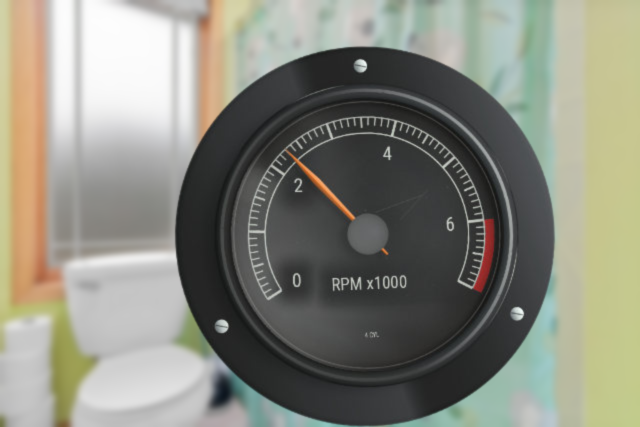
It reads 2300; rpm
